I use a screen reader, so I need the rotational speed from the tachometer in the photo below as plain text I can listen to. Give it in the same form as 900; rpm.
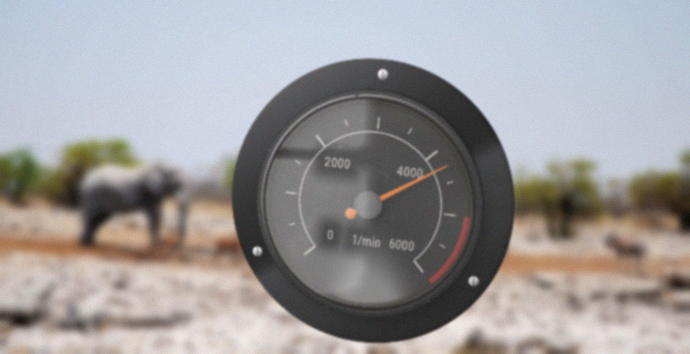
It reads 4250; rpm
